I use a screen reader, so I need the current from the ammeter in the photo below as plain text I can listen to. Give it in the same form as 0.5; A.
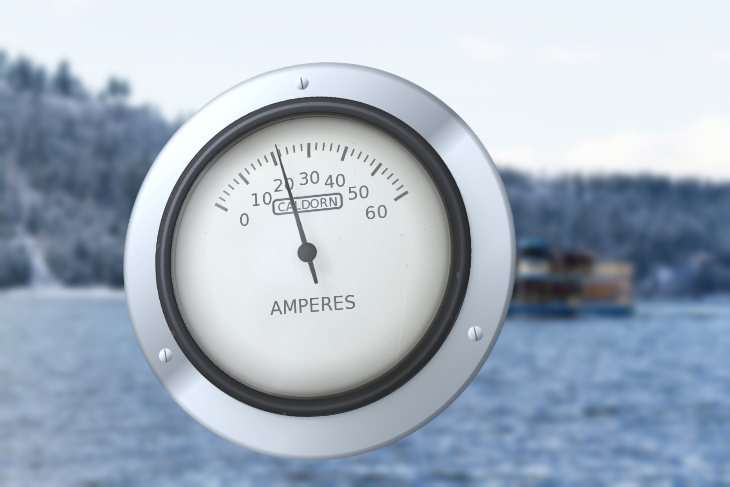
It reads 22; A
